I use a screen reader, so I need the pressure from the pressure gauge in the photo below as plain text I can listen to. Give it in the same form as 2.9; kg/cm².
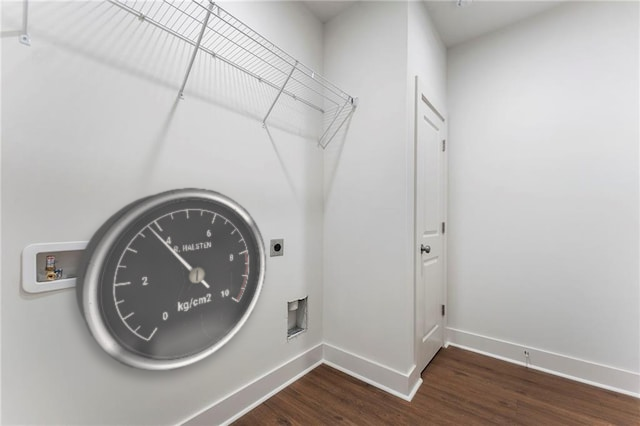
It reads 3.75; kg/cm²
